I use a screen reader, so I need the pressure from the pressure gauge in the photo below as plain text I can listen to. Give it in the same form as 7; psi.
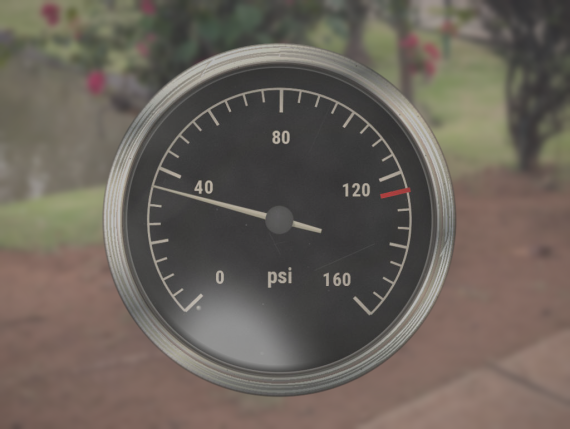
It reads 35; psi
